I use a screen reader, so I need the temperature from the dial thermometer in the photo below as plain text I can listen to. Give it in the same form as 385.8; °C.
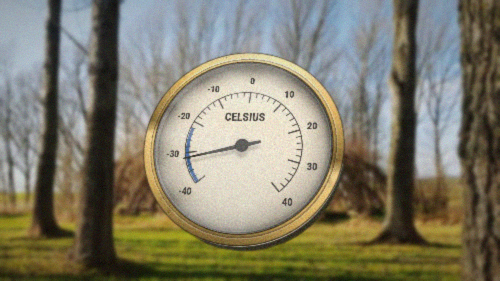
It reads -32; °C
